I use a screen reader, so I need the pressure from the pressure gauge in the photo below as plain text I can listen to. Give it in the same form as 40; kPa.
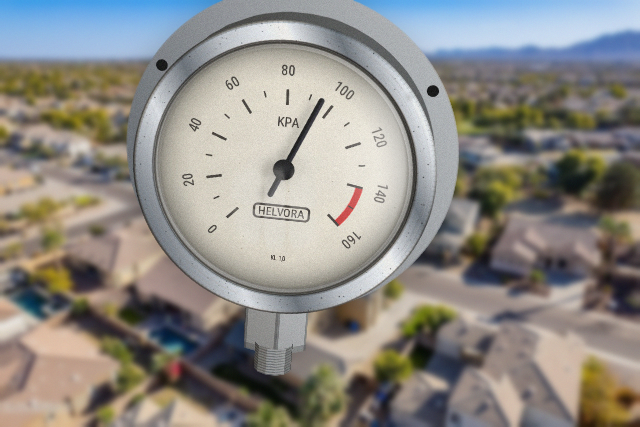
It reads 95; kPa
